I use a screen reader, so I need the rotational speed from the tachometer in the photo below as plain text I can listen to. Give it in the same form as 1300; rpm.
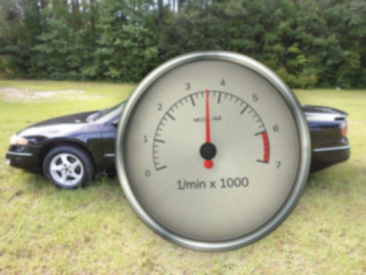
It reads 3600; rpm
